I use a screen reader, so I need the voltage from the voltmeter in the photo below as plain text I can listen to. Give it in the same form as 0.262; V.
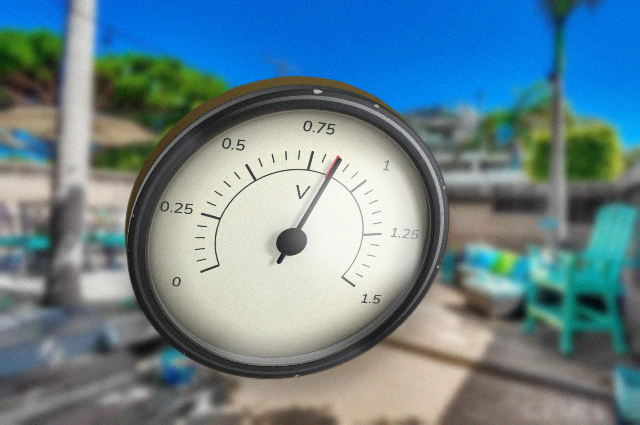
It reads 0.85; V
